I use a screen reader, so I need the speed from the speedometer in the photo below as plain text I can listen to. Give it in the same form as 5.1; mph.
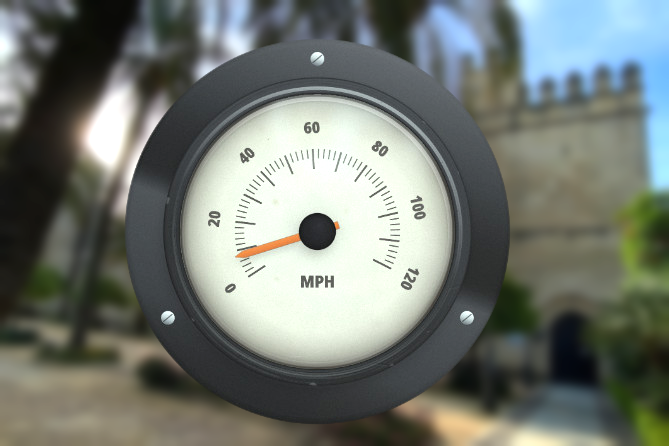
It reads 8; mph
